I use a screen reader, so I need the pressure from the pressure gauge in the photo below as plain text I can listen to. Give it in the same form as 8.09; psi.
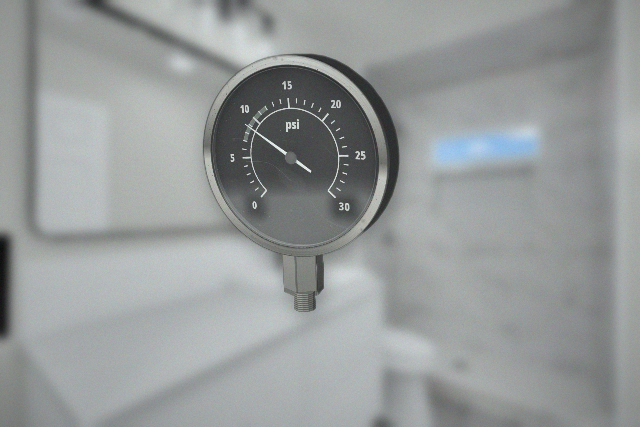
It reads 9; psi
